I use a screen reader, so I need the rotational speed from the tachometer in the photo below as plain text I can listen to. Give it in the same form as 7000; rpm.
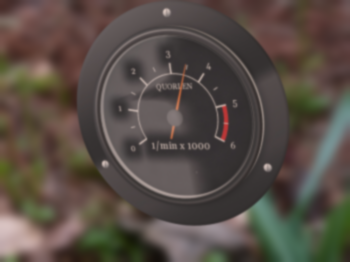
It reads 3500; rpm
